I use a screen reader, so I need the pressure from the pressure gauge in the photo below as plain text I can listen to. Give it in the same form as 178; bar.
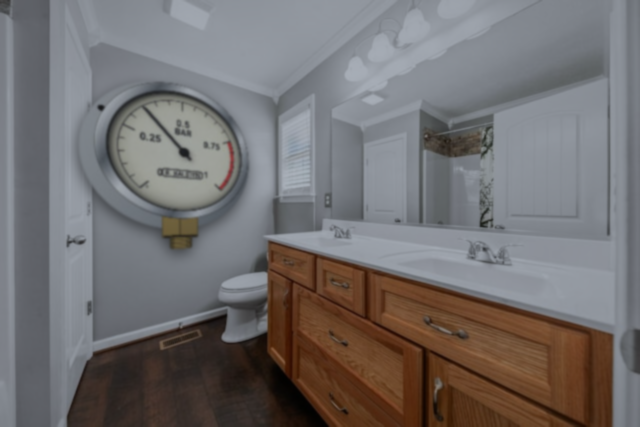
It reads 0.35; bar
